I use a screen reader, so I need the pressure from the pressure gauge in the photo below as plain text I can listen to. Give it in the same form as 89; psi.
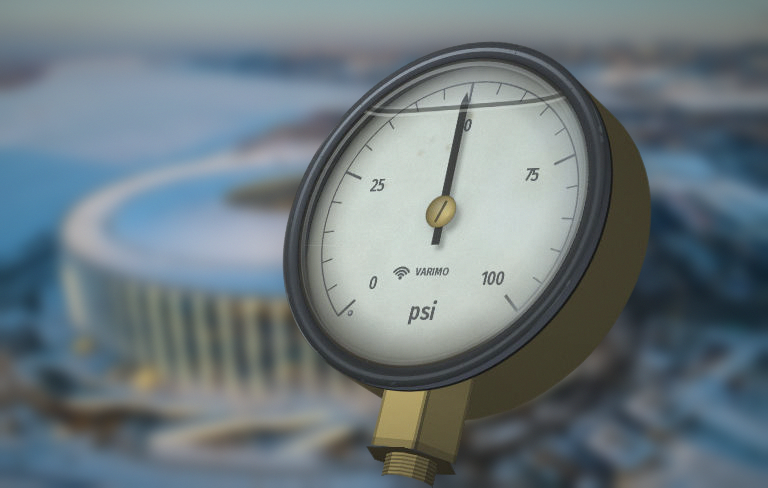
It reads 50; psi
